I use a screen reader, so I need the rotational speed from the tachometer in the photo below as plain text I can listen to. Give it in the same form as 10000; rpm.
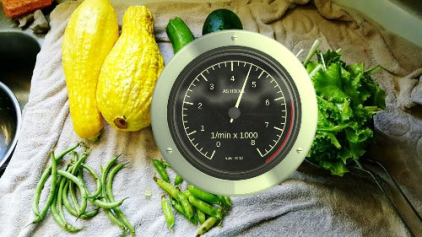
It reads 4600; rpm
